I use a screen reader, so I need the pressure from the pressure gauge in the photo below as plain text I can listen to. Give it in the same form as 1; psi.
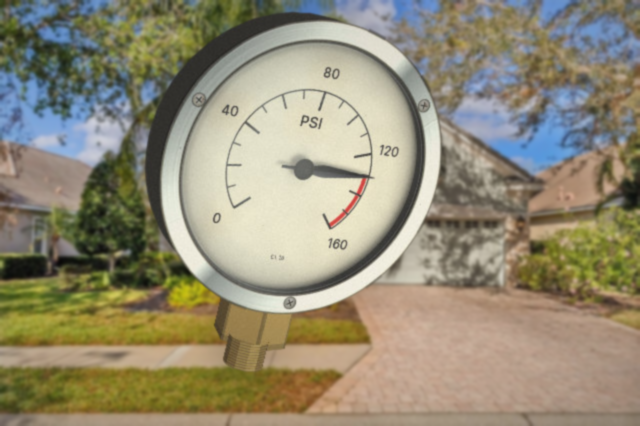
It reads 130; psi
